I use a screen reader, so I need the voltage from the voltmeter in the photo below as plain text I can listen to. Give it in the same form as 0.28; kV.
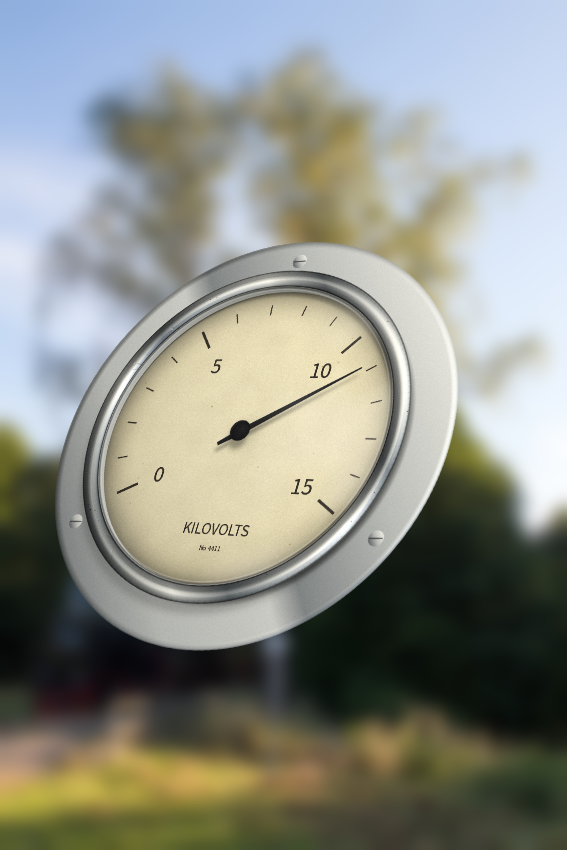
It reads 11; kV
